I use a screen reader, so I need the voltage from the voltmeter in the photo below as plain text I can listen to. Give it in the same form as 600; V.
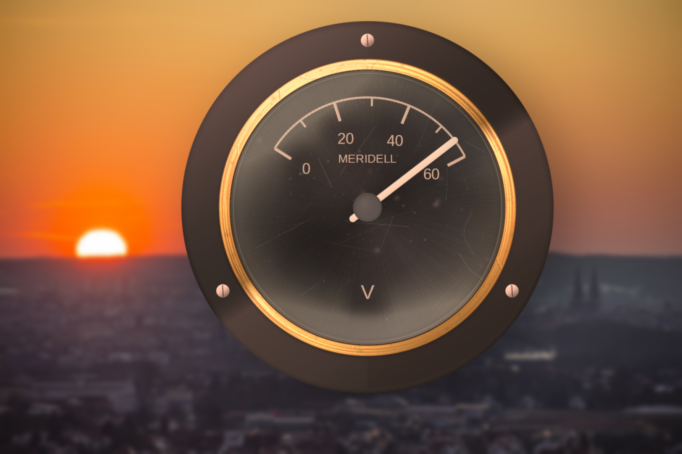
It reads 55; V
